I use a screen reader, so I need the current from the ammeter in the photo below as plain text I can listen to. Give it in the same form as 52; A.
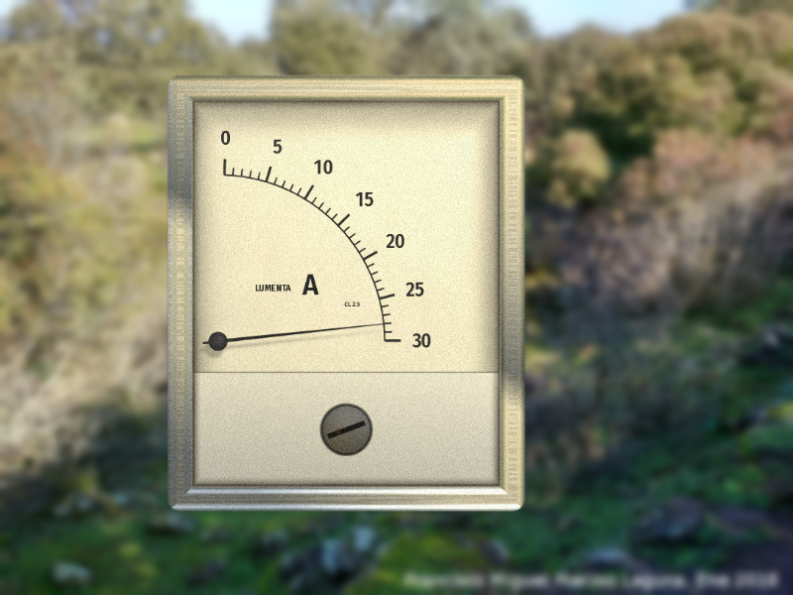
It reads 28; A
